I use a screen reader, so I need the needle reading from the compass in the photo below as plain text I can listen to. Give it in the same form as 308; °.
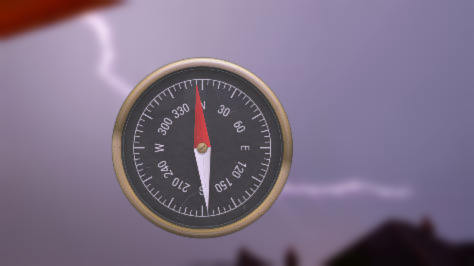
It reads 355; °
